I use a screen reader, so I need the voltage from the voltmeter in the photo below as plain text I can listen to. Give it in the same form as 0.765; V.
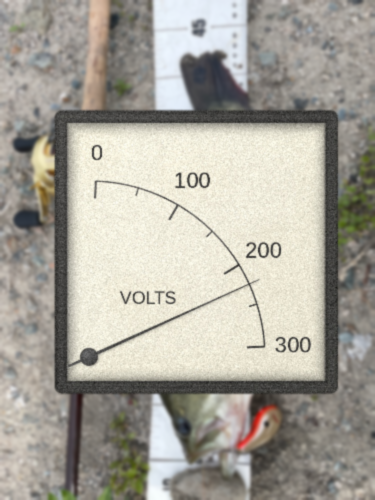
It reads 225; V
